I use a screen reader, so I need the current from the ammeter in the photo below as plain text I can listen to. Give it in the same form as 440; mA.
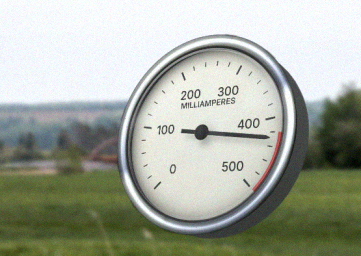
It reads 430; mA
